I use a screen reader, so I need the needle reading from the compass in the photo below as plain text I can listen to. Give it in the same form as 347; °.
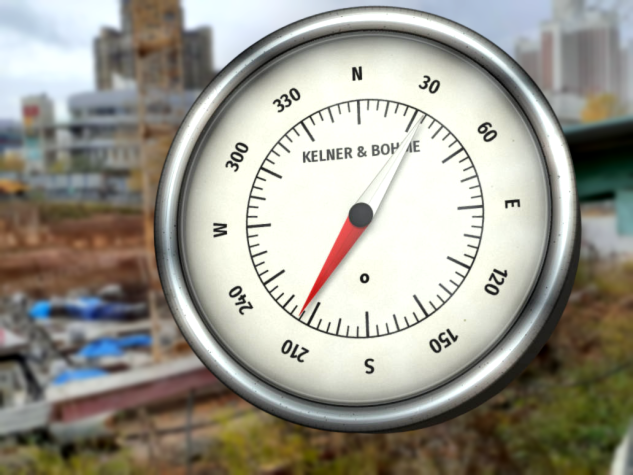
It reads 215; °
